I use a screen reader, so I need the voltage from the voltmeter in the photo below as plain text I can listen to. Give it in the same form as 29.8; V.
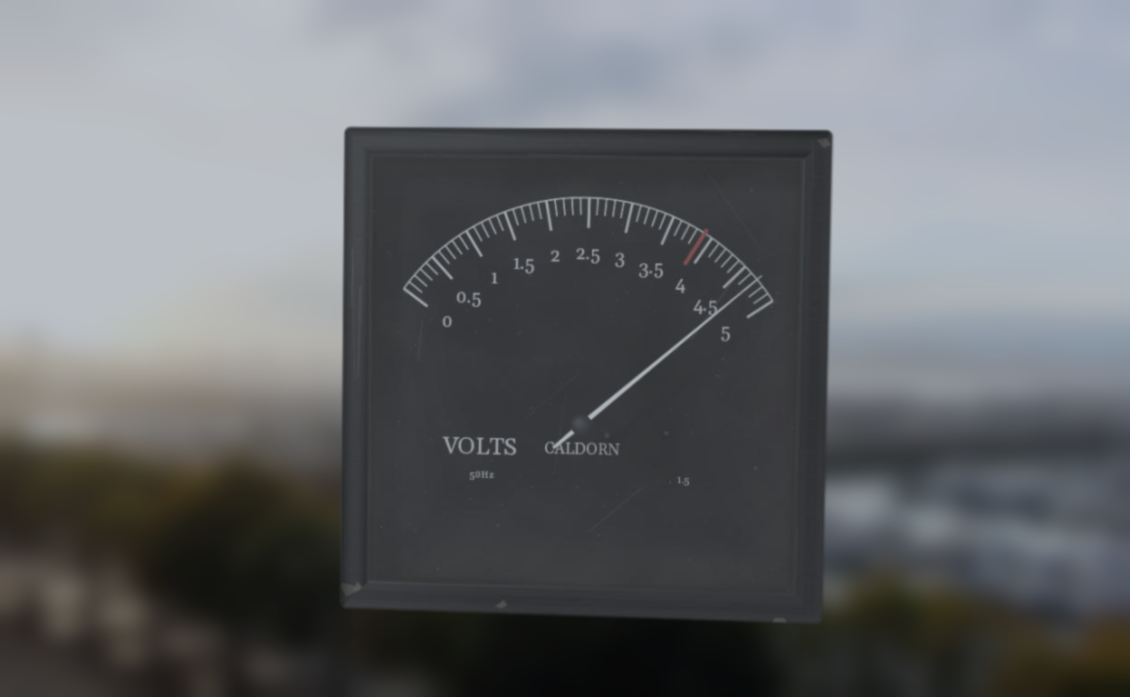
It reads 4.7; V
